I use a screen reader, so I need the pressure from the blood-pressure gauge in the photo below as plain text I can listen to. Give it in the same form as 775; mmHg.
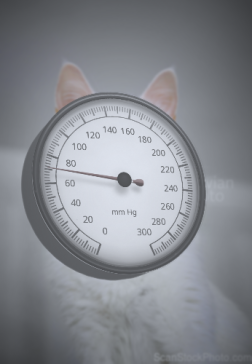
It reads 70; mmHg
